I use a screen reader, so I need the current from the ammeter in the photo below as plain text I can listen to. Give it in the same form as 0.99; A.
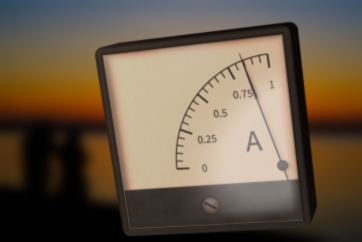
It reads 0.85; A
